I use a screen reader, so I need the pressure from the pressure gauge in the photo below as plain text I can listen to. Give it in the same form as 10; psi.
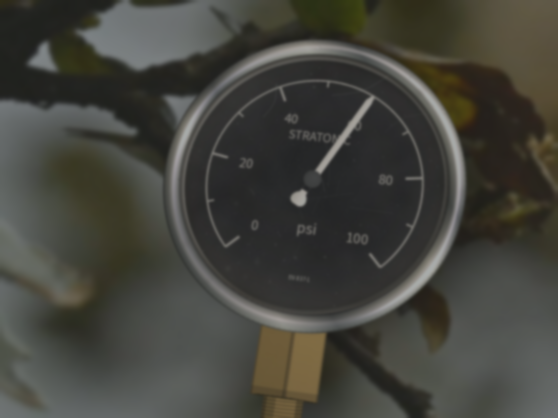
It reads 60; psi
